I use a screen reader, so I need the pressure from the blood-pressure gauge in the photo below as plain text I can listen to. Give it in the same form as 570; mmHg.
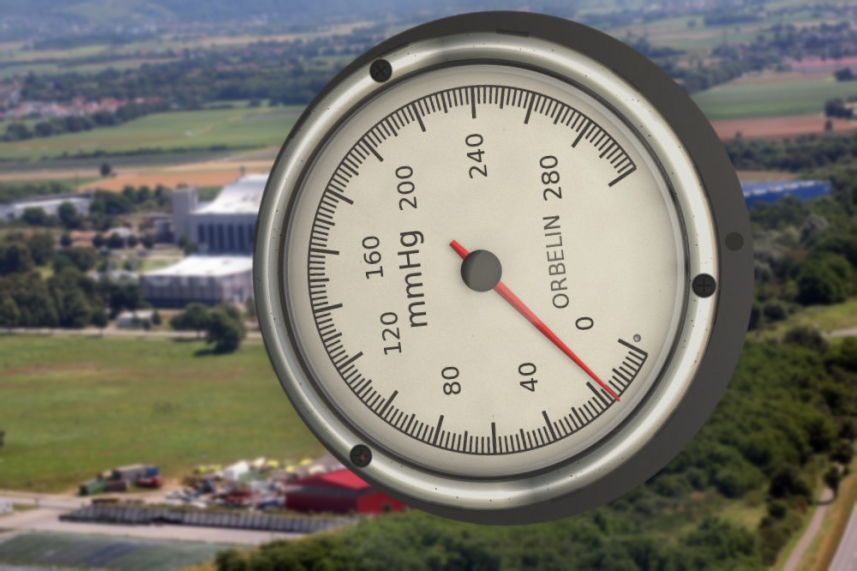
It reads 16; mmHg
